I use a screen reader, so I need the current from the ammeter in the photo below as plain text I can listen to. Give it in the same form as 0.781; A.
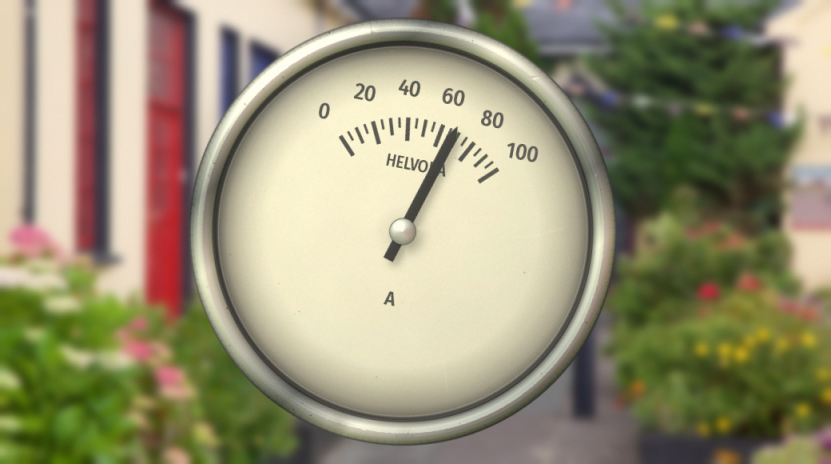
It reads 67.5; A
